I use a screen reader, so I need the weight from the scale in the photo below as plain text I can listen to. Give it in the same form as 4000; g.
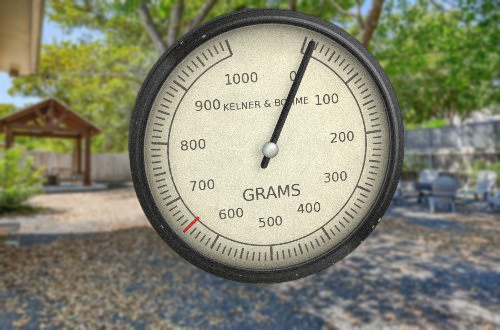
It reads 10; g
